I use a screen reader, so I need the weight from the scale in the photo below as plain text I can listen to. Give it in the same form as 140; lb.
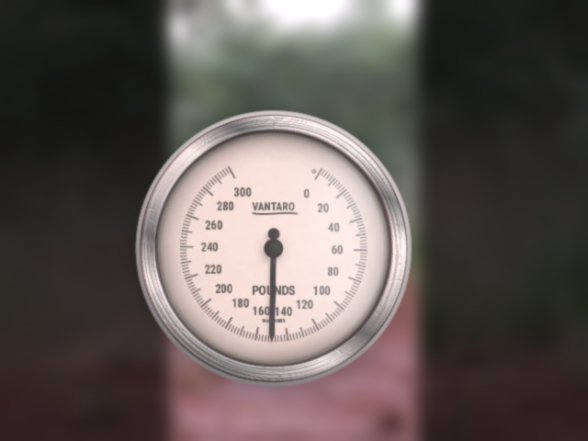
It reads 150; lb
